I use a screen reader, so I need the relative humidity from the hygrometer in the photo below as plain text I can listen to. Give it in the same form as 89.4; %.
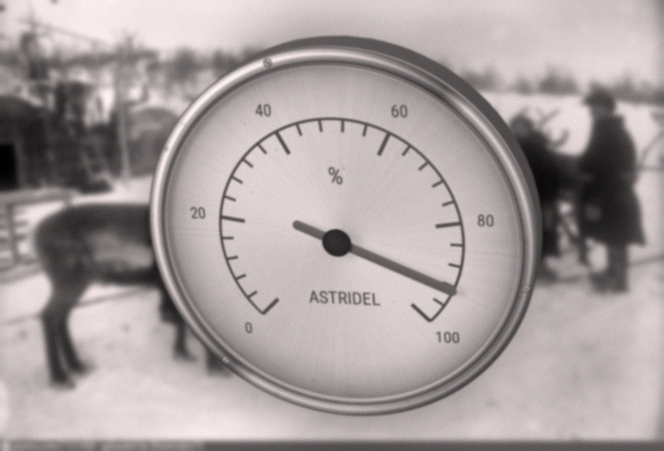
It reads 92; %
